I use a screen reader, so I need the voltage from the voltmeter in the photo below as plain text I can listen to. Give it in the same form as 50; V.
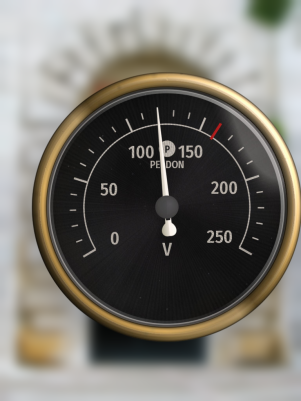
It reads 120; V
